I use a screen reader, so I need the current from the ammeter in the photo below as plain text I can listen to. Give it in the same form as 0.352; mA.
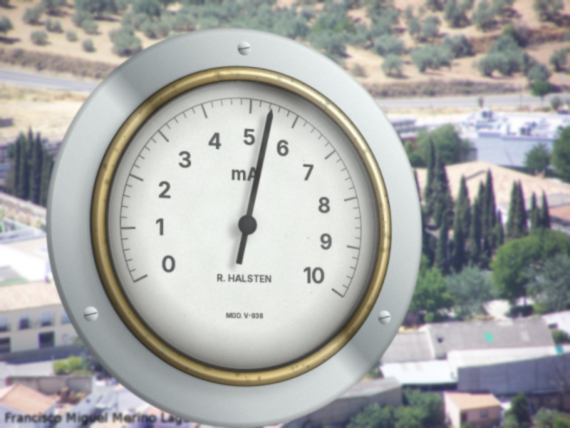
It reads 5.4; mA
